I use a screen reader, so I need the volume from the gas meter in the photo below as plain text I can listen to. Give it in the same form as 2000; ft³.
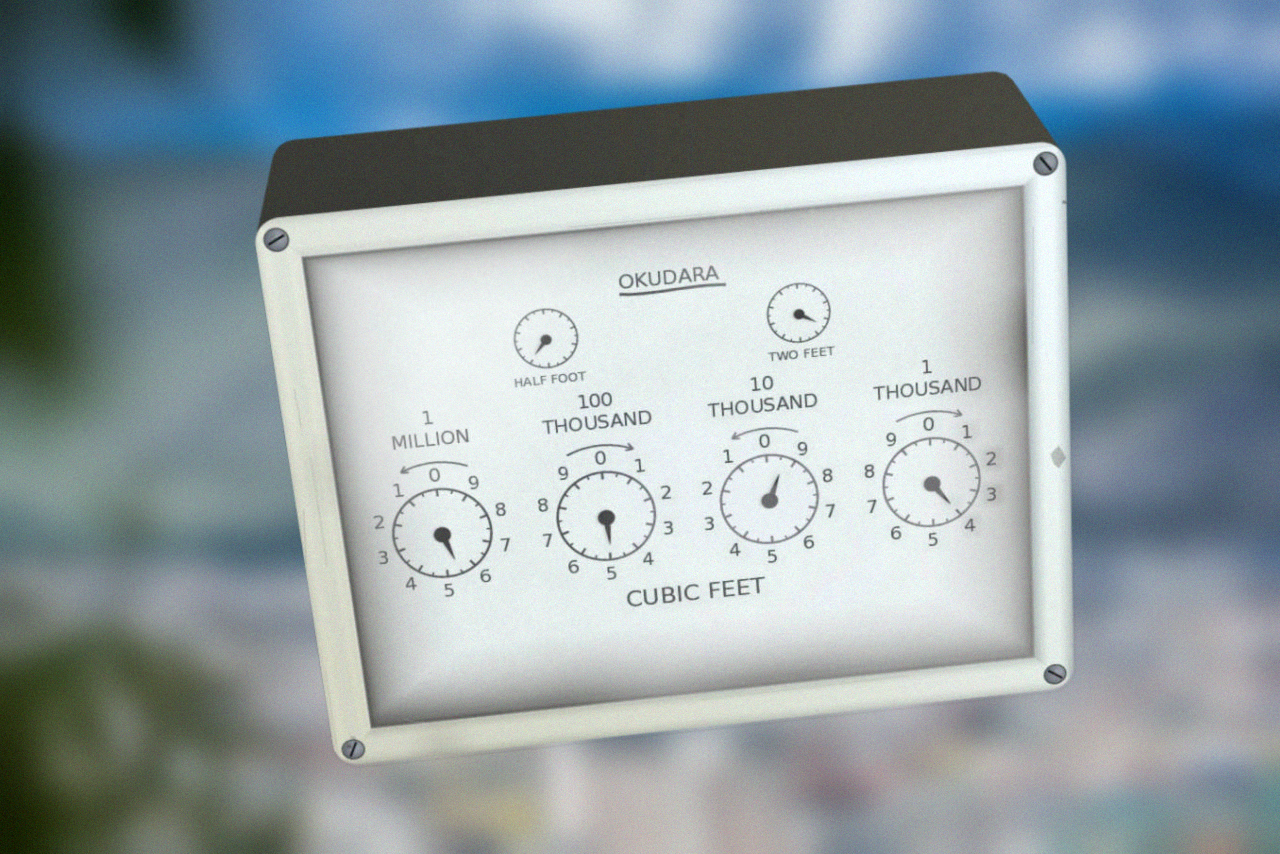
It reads 549400; ft³
